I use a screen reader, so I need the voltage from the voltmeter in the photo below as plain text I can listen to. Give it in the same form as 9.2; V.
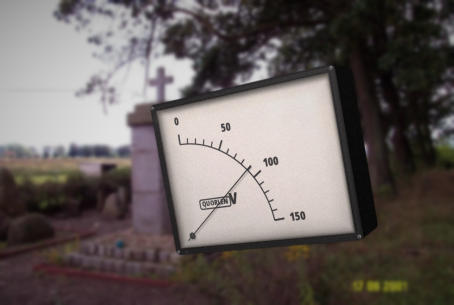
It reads 90; V
